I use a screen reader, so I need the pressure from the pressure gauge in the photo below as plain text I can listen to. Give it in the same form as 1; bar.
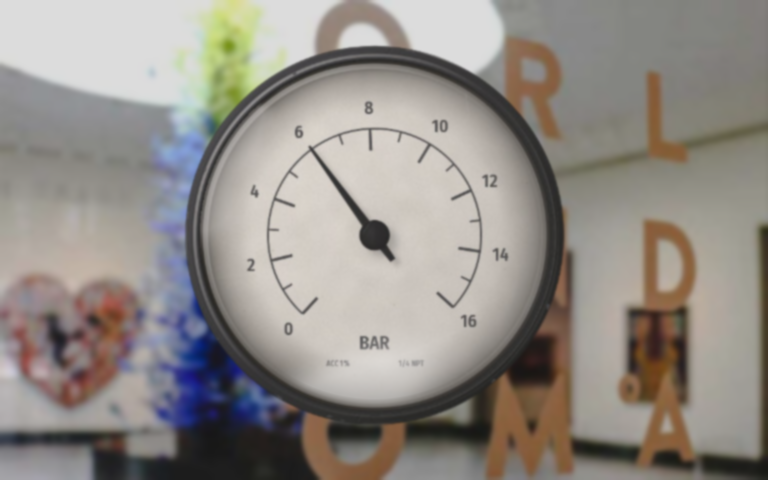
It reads 6; bar
